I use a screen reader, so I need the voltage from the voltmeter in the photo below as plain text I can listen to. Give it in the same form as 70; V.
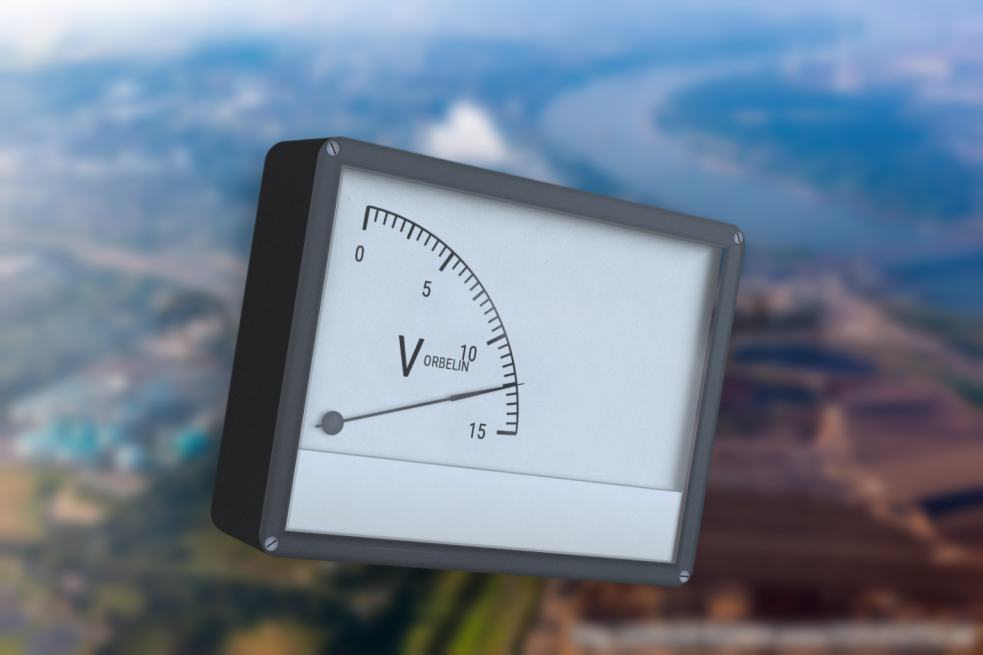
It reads 12.5; V
